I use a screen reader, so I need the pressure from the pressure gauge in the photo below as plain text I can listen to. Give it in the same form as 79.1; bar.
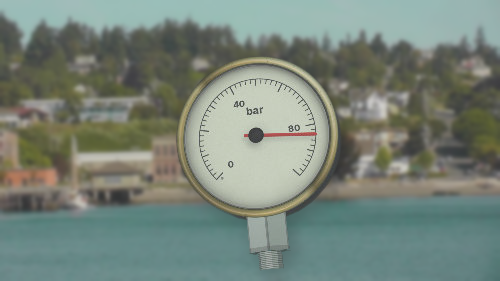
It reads 84; bar
